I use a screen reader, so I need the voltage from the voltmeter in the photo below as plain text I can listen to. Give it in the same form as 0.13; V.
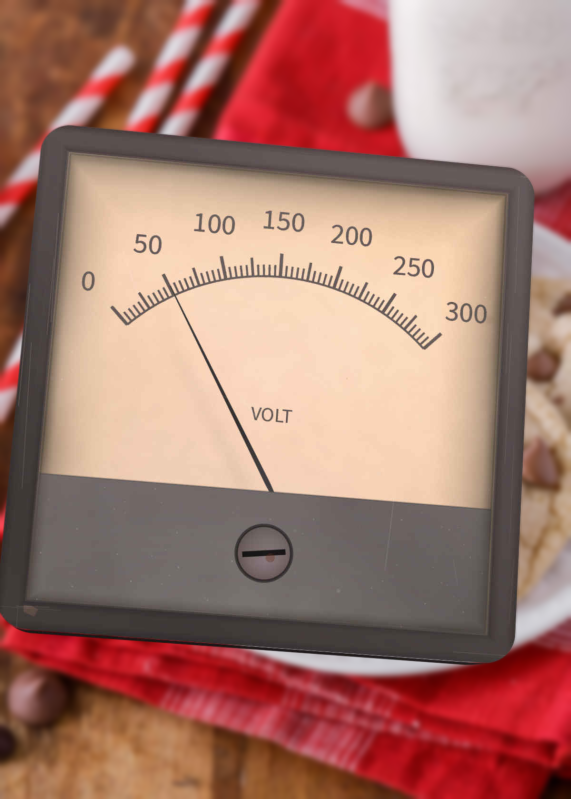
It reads 50; V
